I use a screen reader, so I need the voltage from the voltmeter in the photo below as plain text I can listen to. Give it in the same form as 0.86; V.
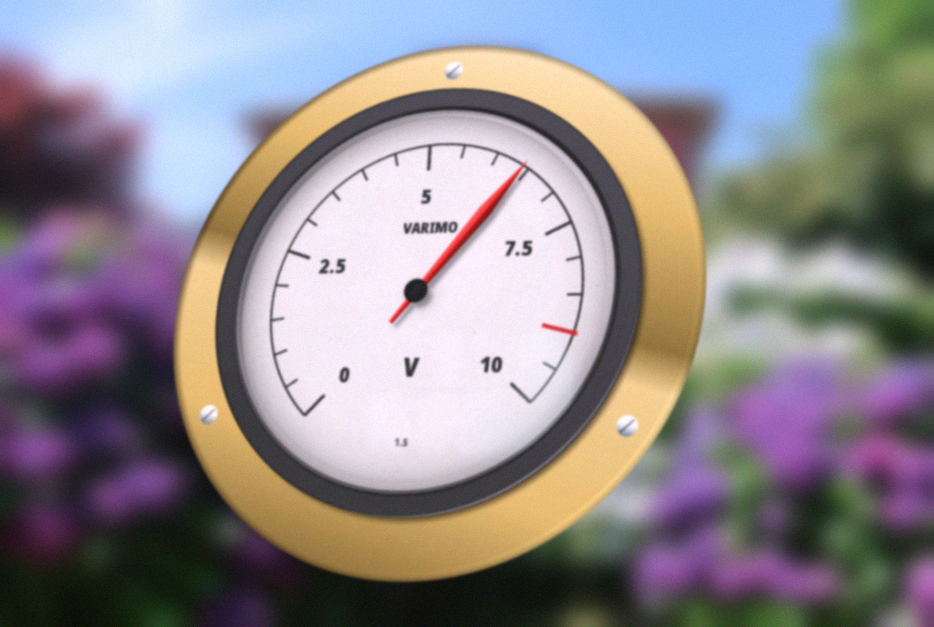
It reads 6.5; V
